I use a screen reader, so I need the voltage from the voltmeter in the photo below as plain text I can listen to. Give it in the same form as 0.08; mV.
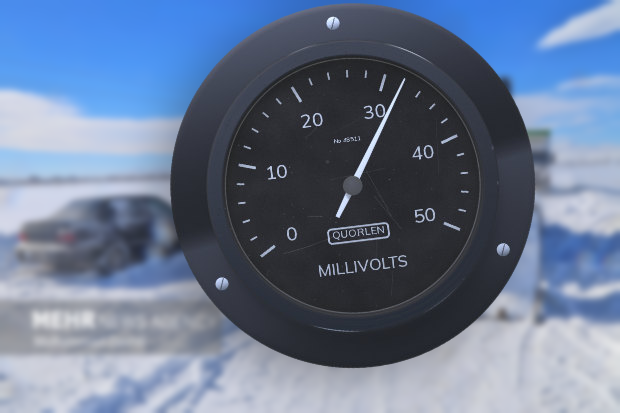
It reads 32; mV
